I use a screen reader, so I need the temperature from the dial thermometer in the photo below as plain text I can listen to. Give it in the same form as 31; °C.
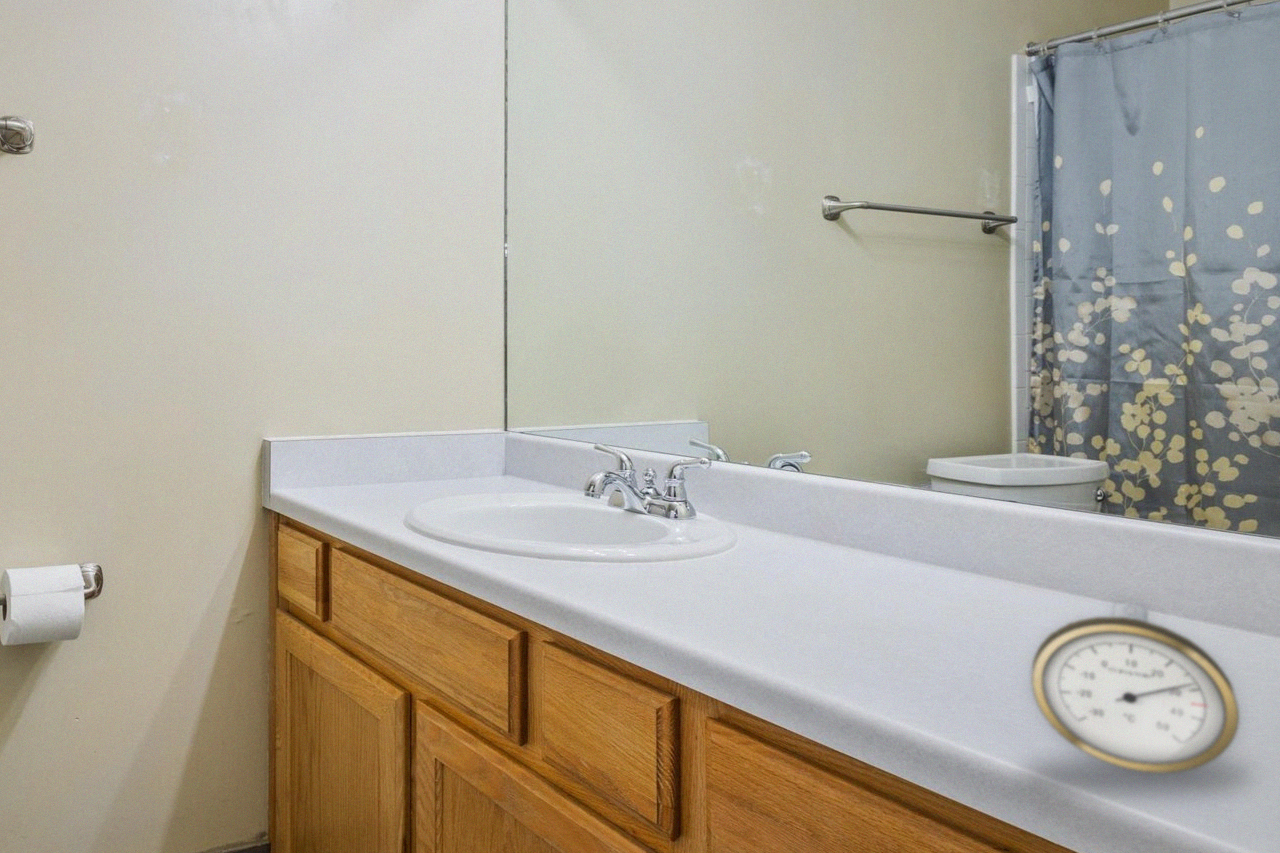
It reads 27.5; °C
